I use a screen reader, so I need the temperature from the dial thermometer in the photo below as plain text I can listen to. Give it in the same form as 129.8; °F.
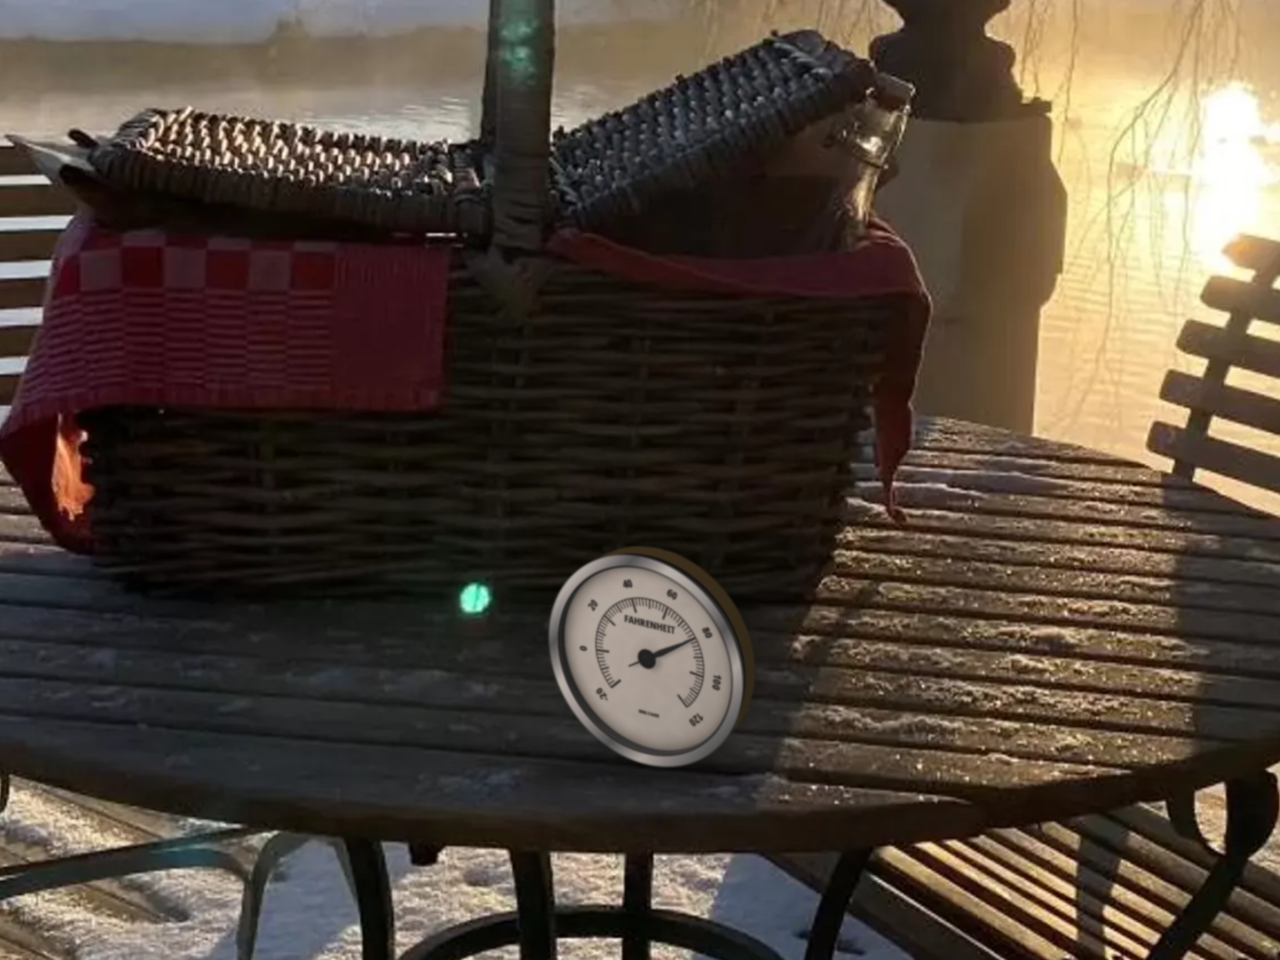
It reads 80; °F
